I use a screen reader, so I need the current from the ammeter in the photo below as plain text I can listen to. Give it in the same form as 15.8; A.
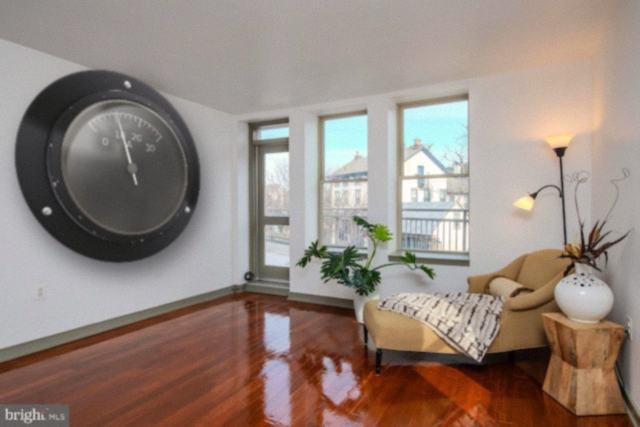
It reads 10; A
